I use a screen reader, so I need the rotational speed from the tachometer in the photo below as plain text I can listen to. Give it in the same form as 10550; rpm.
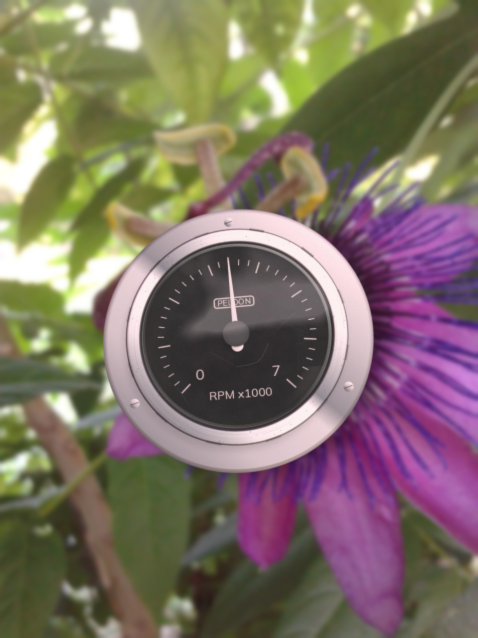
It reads 3400; rpm
